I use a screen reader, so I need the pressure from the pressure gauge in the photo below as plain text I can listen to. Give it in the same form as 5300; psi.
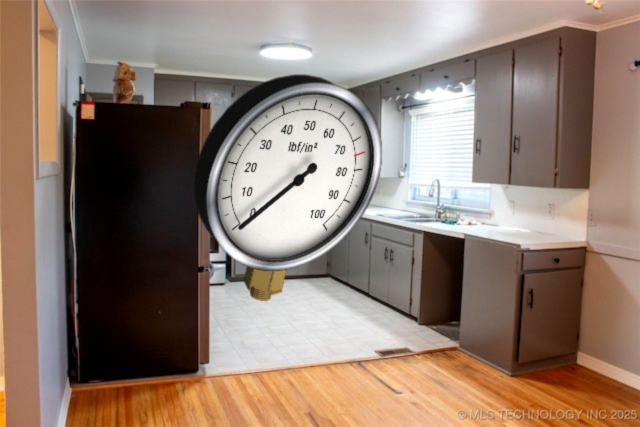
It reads 0; psi
